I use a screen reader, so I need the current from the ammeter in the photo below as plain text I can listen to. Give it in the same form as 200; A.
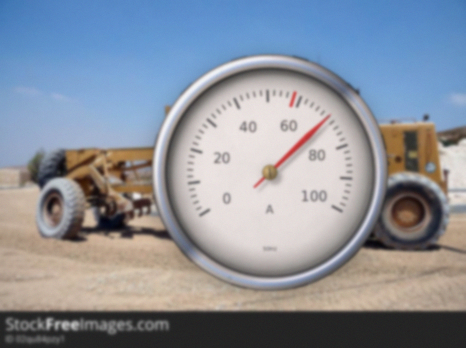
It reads 70; A
